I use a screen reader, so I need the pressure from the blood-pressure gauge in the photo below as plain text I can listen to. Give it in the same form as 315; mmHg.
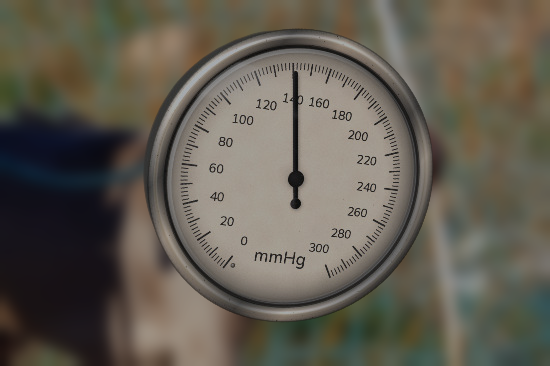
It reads 140; mmHg
